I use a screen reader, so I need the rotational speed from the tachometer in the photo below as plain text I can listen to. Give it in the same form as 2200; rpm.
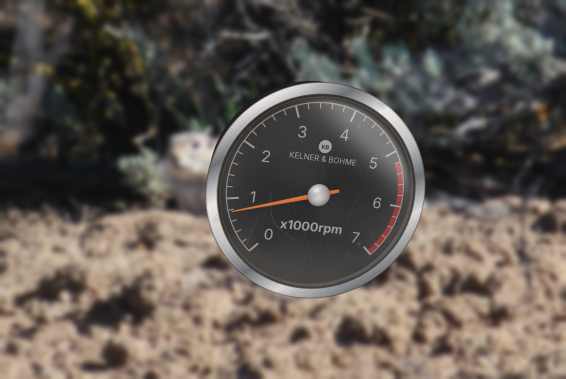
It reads 800; rpm
